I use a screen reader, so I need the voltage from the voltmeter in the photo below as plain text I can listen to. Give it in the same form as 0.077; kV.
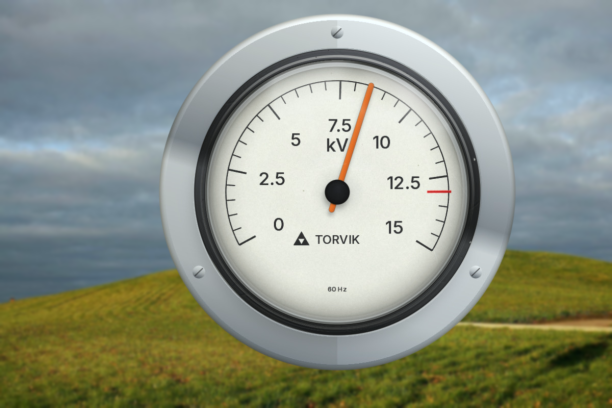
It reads 8.5; kV
